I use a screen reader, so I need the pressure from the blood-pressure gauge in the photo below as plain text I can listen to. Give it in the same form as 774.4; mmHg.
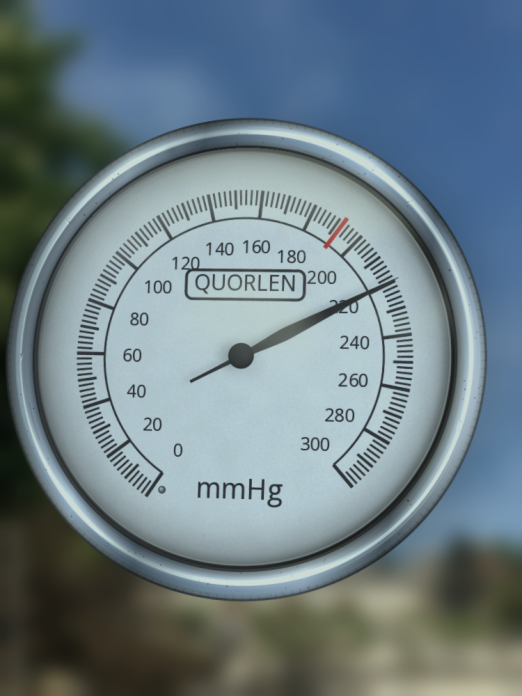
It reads 220; mmHg
